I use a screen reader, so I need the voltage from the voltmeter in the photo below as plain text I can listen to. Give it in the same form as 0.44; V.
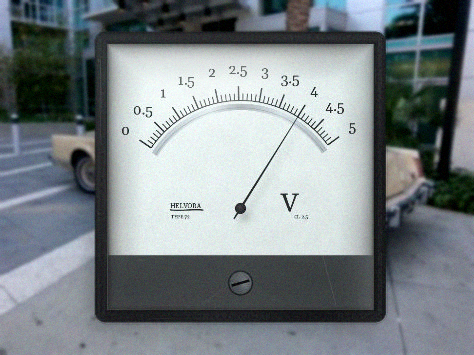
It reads 4; V
